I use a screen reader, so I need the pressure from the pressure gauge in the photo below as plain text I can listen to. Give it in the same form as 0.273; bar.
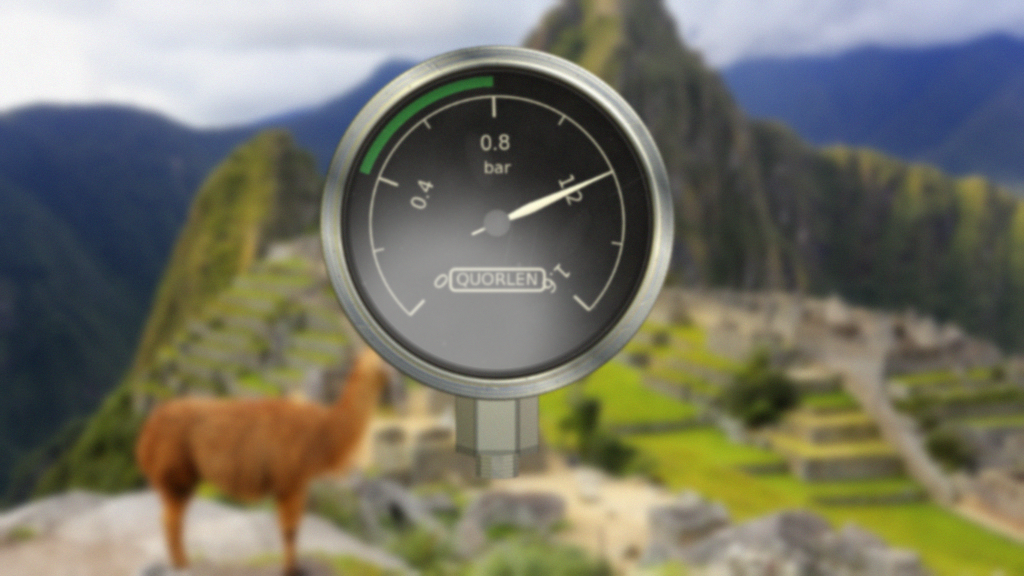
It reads 1.2; bar
